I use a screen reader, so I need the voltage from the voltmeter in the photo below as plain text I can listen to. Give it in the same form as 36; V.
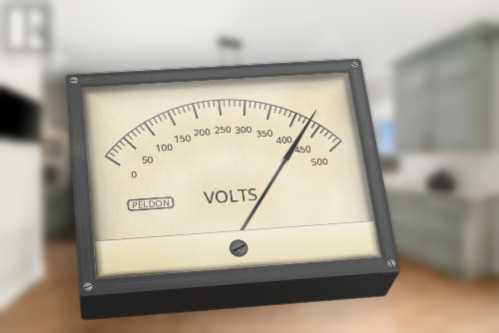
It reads 430; V
